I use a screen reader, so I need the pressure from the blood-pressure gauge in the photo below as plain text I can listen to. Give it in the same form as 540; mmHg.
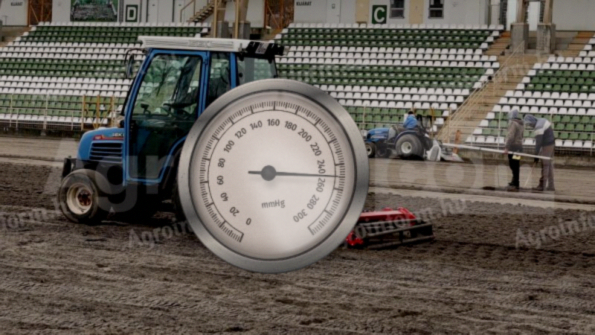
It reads 250; mmHg
